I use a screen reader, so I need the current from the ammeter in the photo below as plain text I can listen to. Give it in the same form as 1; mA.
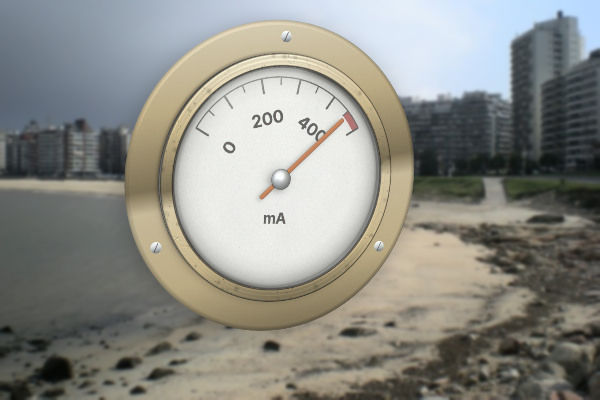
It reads 450; mA
